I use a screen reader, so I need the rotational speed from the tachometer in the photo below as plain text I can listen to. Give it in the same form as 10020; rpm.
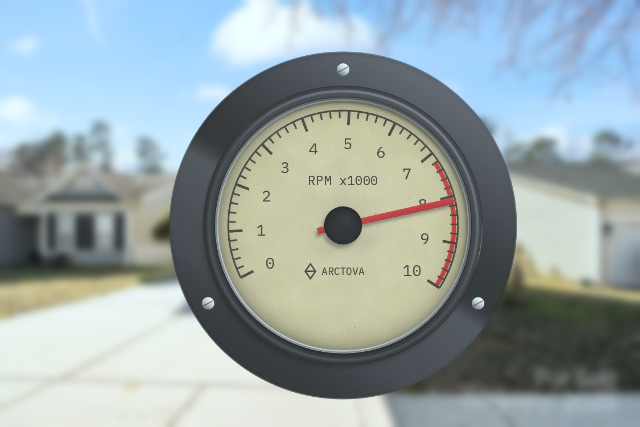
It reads 8100; rpm
